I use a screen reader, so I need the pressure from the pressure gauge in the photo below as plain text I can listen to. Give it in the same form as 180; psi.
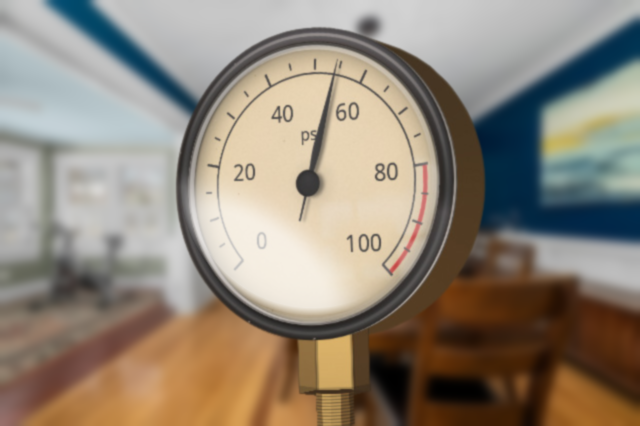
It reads 55; psi
